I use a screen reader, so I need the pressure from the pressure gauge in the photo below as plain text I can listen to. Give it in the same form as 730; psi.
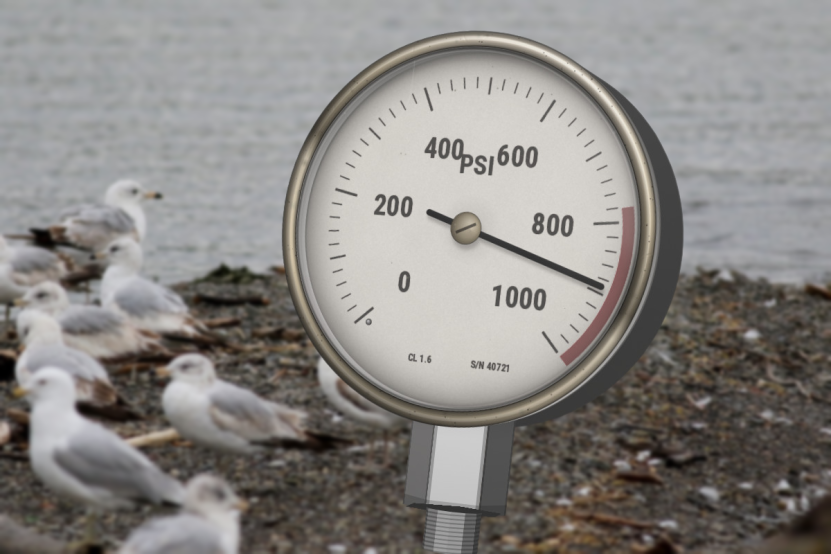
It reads 890; psi
